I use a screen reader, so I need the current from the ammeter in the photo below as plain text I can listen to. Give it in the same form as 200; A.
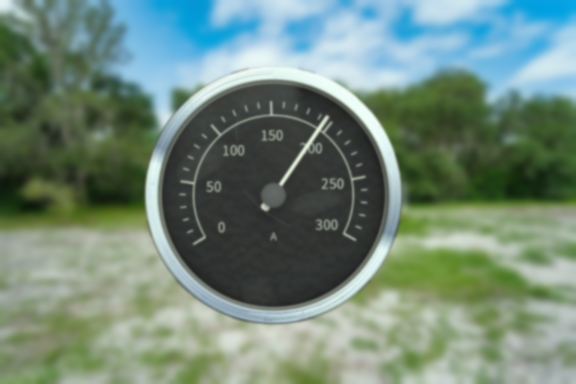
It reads 195; A
